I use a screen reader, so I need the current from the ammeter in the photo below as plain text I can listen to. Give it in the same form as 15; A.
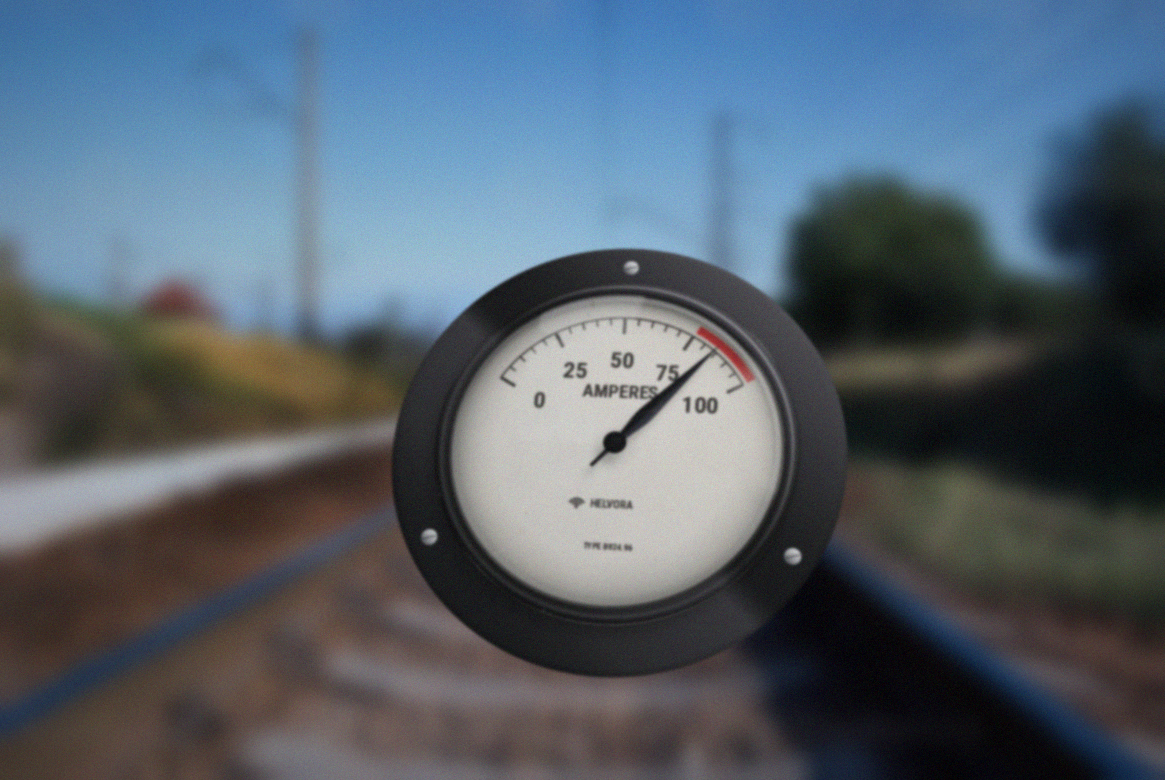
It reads 85; A
